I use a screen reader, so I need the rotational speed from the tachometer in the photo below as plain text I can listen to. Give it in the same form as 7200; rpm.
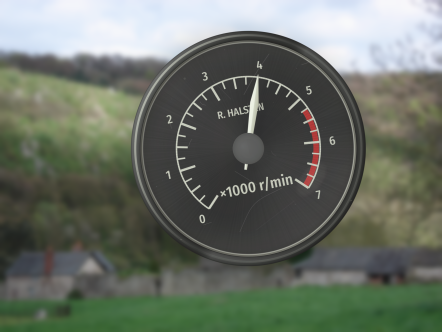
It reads 4000; rpm
